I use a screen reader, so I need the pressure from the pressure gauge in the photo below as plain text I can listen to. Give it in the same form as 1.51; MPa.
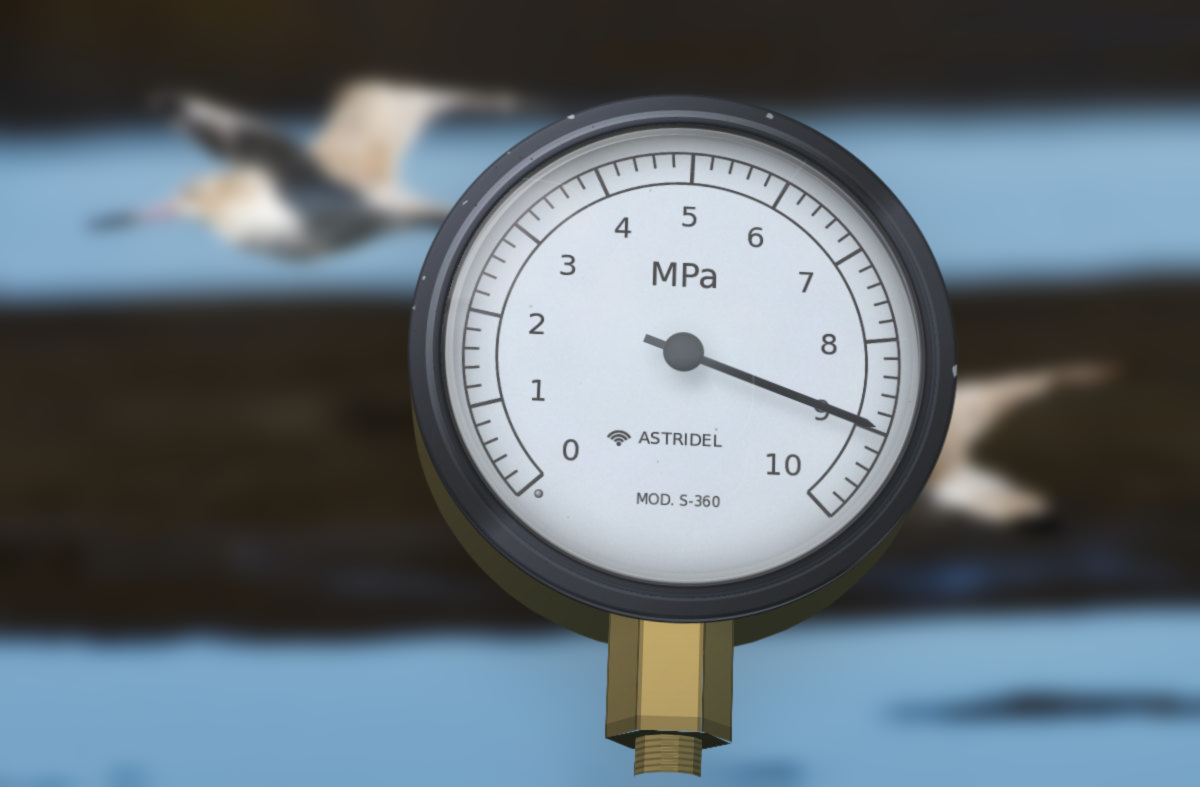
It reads 9; MPa
